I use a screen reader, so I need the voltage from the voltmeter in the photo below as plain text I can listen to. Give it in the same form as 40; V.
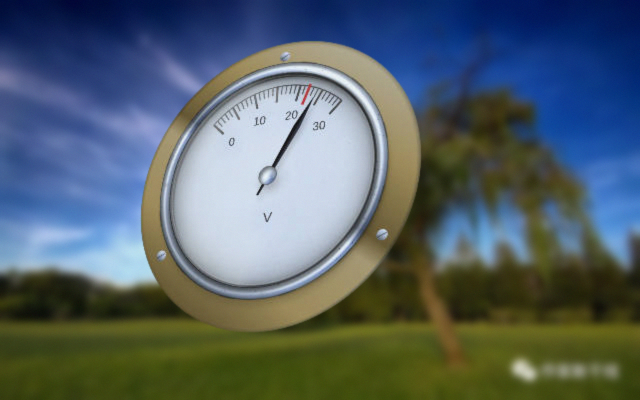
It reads 25; V
